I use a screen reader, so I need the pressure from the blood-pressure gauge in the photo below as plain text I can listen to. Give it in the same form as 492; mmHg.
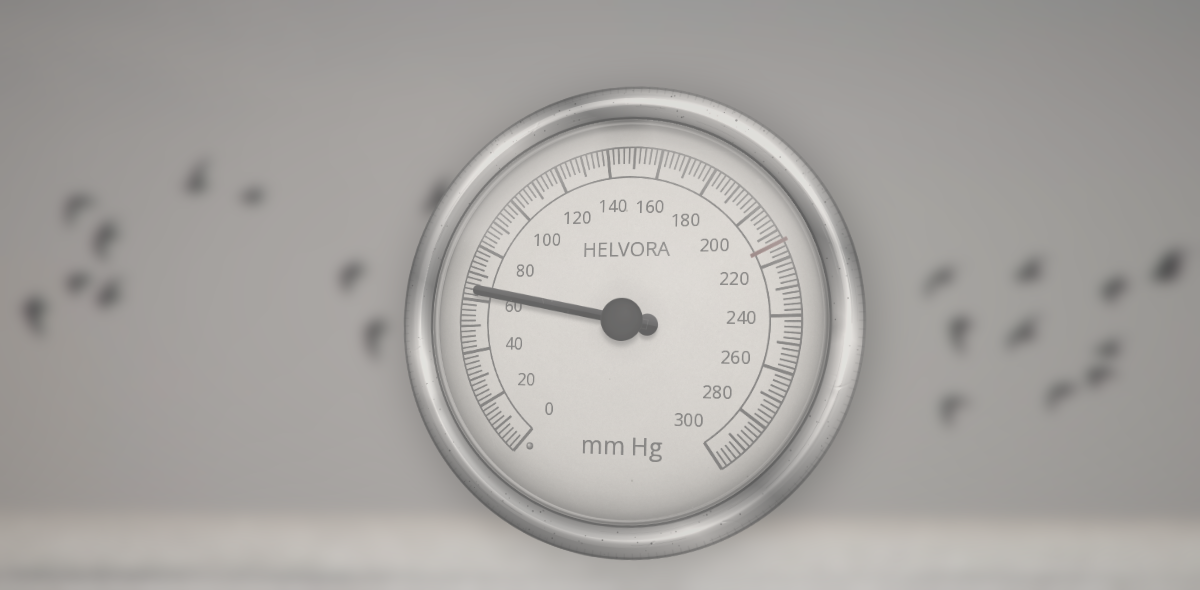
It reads 64; mmHg
